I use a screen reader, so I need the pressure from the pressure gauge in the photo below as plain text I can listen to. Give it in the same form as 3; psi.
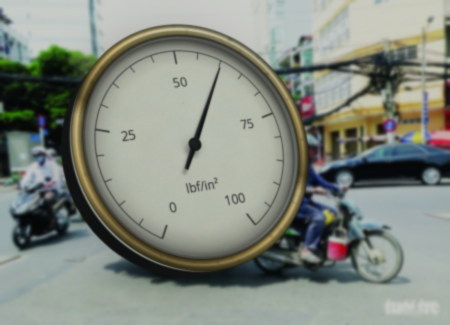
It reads 60; psi
